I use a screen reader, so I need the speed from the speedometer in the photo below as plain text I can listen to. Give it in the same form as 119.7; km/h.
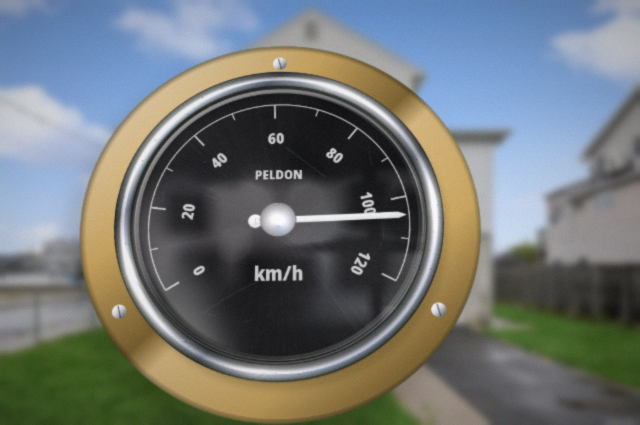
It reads 105; km/h
